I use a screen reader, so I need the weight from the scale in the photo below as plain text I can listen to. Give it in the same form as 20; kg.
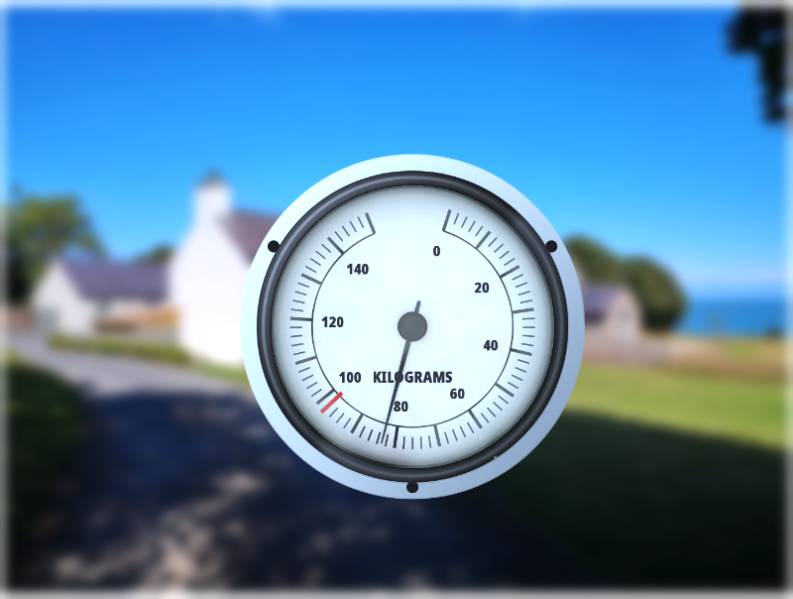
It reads 83; kg
